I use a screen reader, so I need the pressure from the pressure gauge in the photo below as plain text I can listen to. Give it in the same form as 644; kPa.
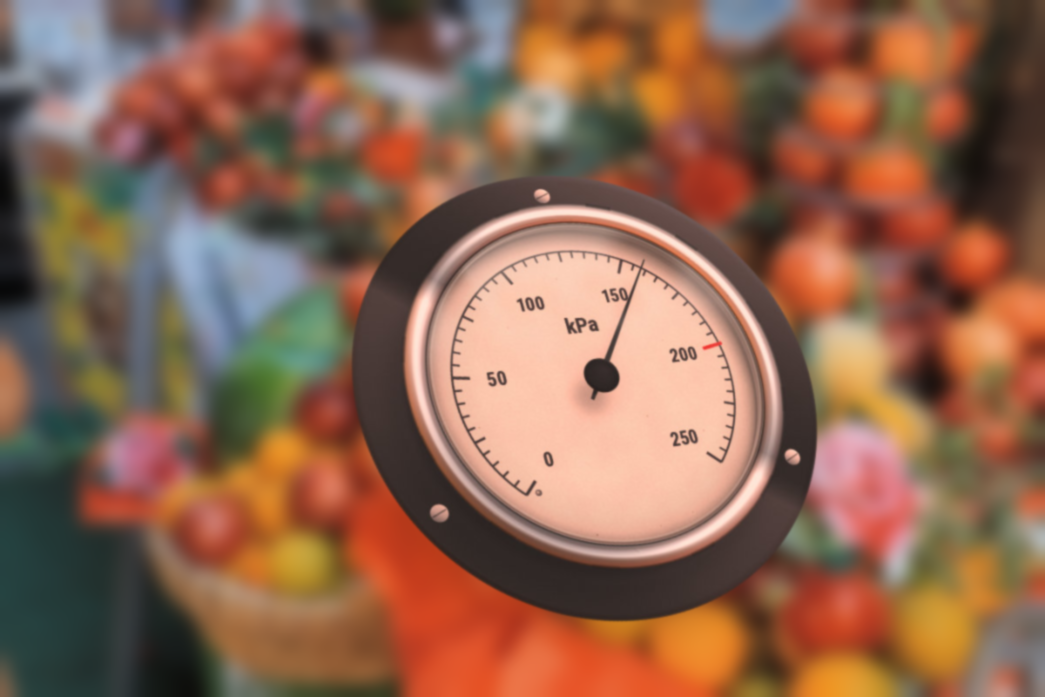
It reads 157.5; kPa
